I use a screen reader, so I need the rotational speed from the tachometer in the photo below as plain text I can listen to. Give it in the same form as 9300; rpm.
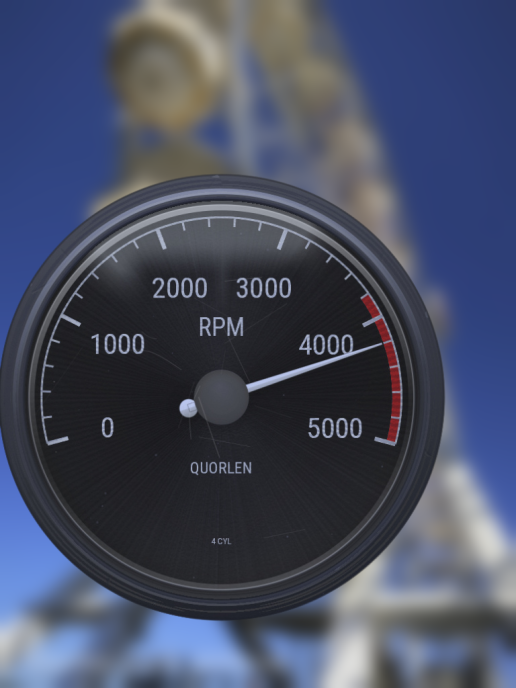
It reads 4200; rpm
